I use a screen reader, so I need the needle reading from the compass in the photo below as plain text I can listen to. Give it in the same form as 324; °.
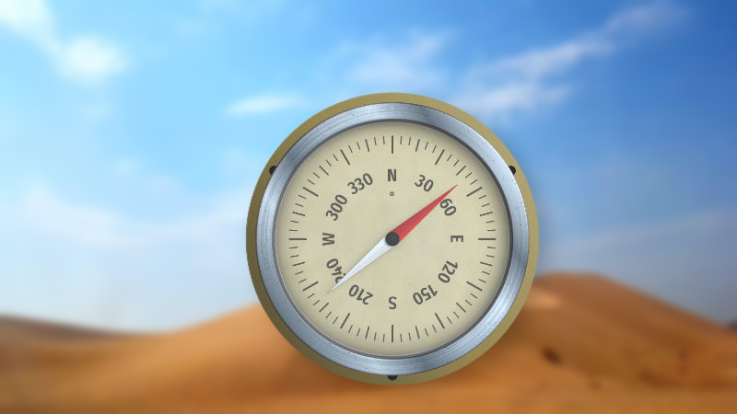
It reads 50; °
